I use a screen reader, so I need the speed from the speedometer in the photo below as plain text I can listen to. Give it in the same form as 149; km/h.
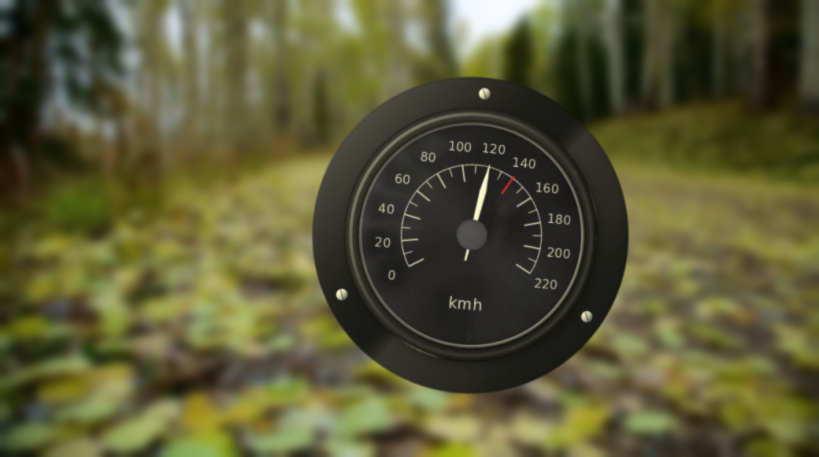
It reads 120; km/h
